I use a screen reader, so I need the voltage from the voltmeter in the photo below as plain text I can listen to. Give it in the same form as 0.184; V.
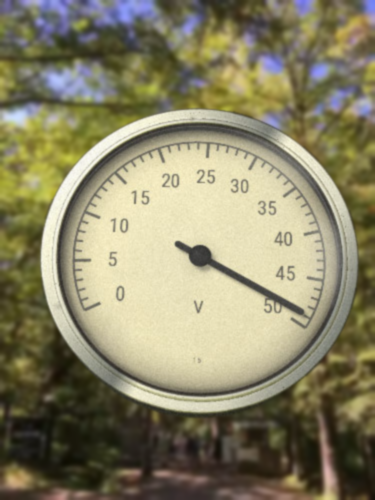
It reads 49; V
